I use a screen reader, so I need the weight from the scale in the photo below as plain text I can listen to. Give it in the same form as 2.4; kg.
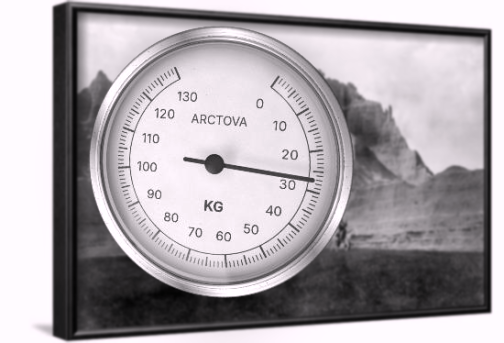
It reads 27; kg
